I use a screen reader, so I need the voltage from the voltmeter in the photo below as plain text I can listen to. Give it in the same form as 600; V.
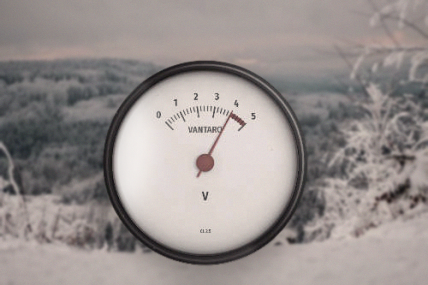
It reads 4; V
